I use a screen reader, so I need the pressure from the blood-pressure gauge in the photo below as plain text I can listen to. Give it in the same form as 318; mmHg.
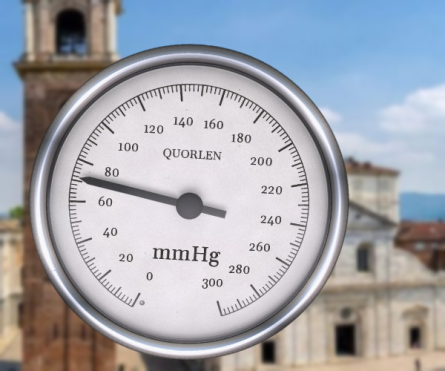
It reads 72; mmHg
